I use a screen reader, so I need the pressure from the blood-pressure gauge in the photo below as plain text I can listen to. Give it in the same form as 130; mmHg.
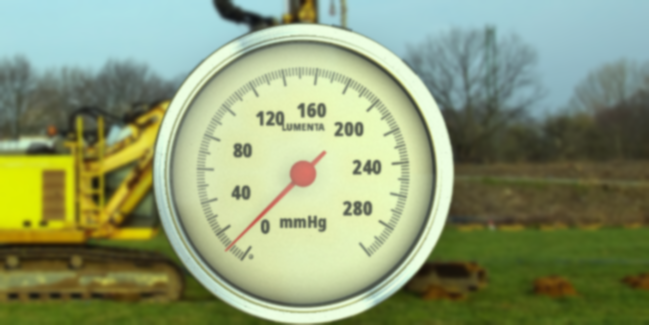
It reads 10; mmHg
